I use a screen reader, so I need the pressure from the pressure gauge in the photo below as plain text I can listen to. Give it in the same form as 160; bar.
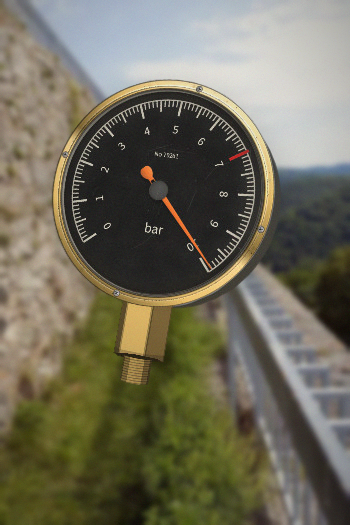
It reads 9.9; bar
